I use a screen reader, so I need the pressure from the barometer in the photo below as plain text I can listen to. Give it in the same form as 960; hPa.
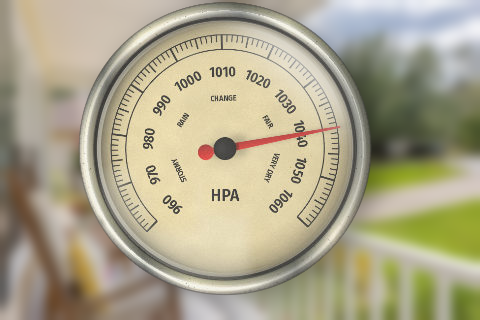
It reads 1040; hPa
